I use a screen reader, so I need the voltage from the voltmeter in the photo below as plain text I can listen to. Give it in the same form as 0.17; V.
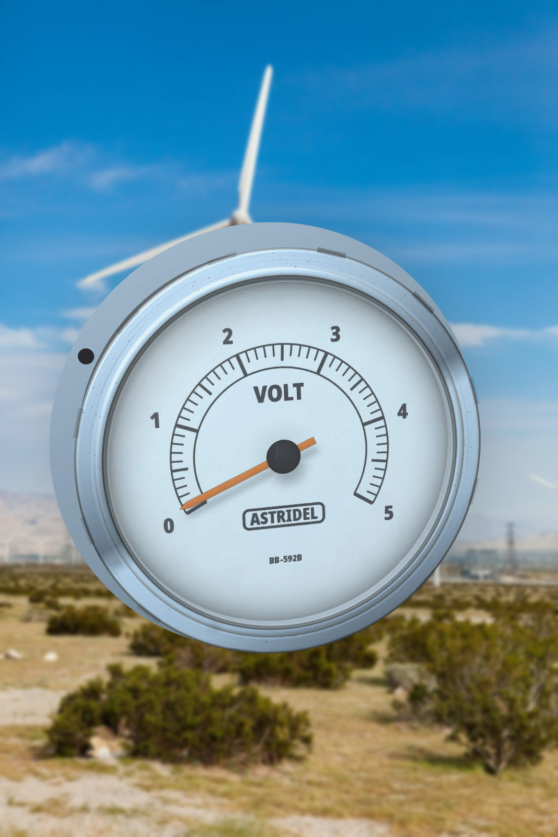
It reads 0.1; V
